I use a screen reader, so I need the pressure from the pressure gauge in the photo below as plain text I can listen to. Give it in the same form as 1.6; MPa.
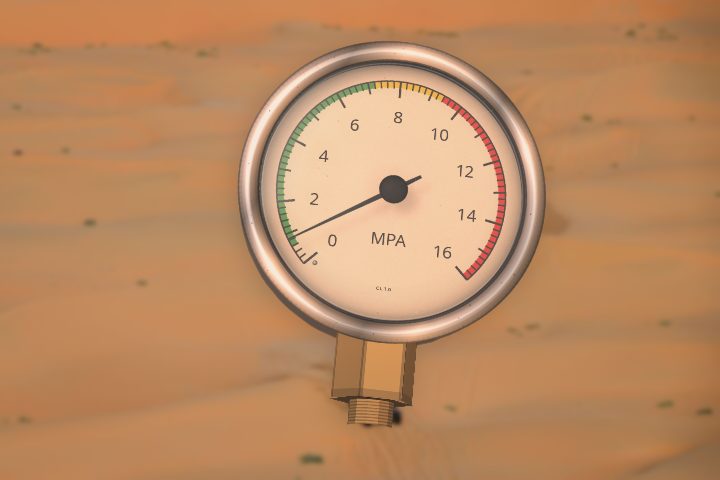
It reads 0.8; MPa
